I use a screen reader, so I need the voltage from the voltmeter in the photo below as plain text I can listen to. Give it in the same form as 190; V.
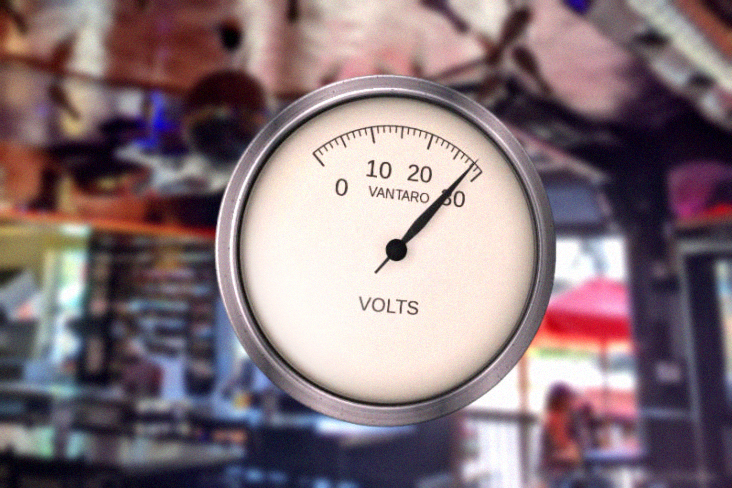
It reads 28; V
